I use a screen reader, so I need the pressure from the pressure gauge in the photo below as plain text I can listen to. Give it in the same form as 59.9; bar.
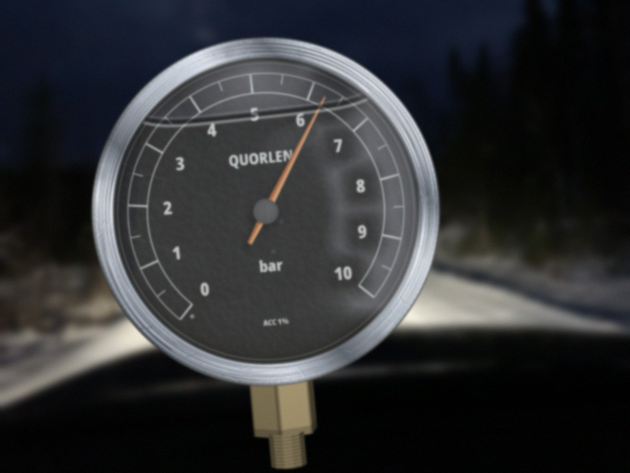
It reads 6.25; bar
